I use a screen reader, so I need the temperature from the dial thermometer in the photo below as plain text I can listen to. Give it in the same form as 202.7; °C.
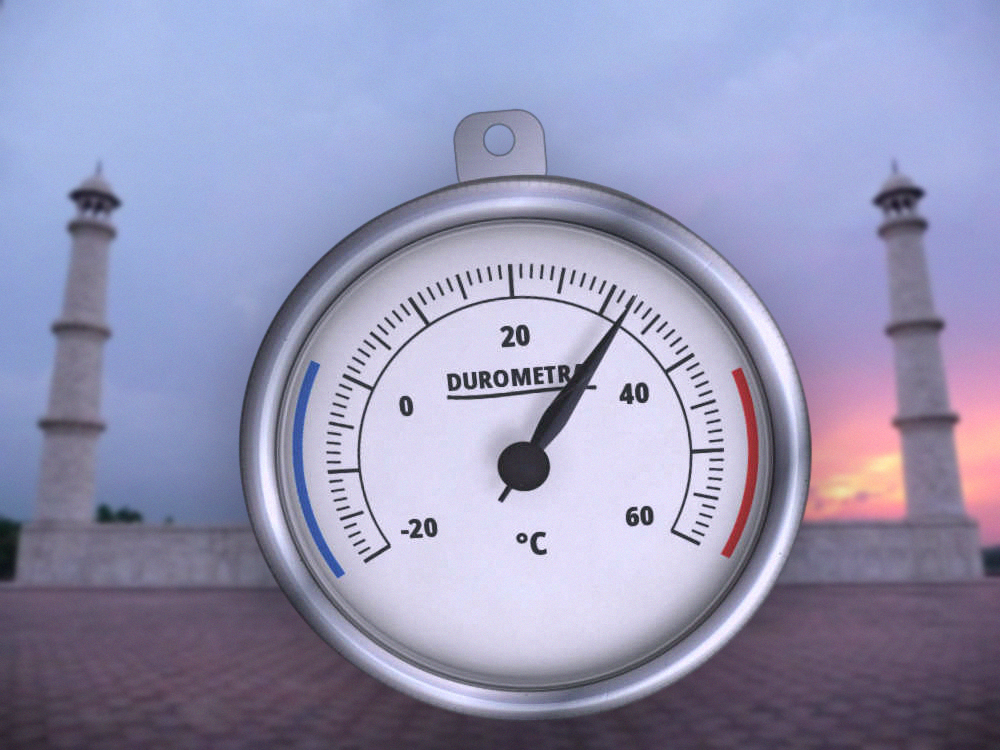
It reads 32; °C
